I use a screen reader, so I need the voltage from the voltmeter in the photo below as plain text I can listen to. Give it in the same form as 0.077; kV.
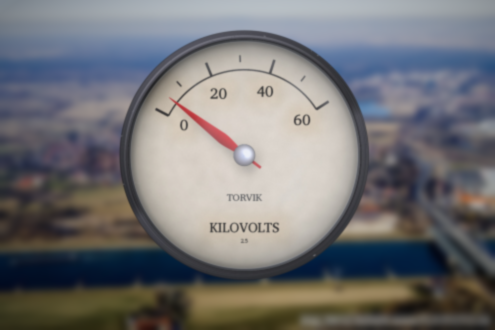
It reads 5; kV
